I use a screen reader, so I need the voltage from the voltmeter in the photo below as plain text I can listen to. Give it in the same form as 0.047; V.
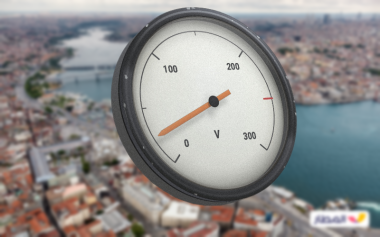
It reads 25; V
